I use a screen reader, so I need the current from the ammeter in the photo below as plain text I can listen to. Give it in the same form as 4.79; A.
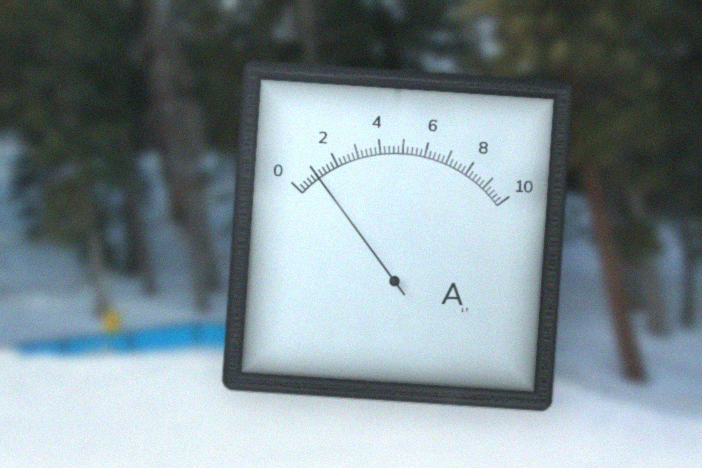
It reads 1; A
